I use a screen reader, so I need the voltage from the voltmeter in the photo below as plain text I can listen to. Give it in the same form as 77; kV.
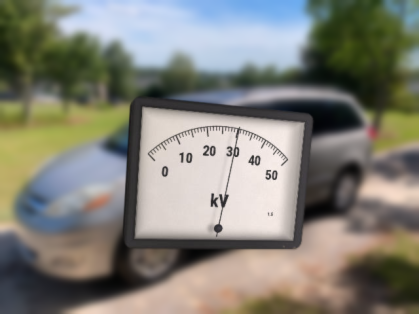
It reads 30; kV
